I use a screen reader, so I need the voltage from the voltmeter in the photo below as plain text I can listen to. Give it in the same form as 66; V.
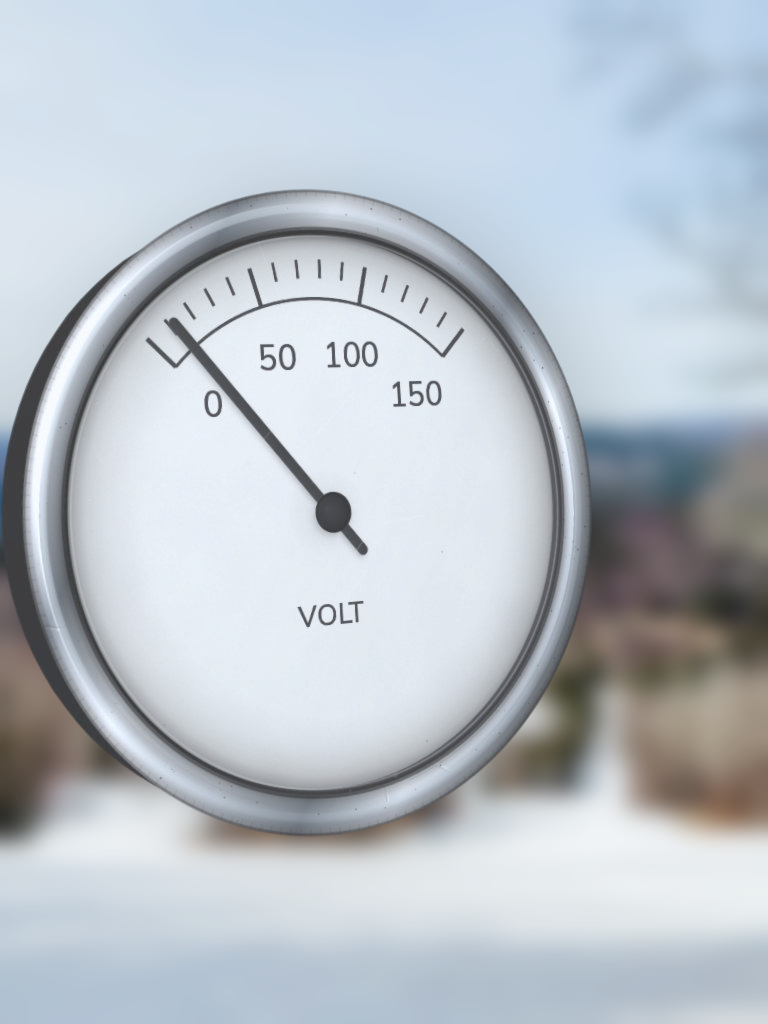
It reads 10; V
